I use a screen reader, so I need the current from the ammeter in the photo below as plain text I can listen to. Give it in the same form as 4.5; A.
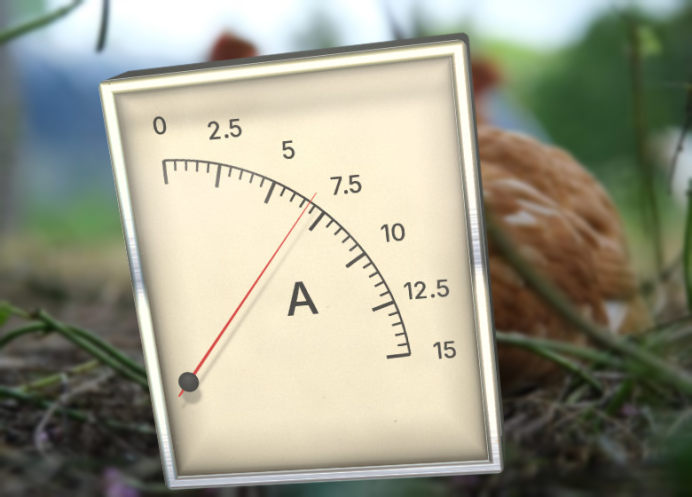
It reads 6.75; A
